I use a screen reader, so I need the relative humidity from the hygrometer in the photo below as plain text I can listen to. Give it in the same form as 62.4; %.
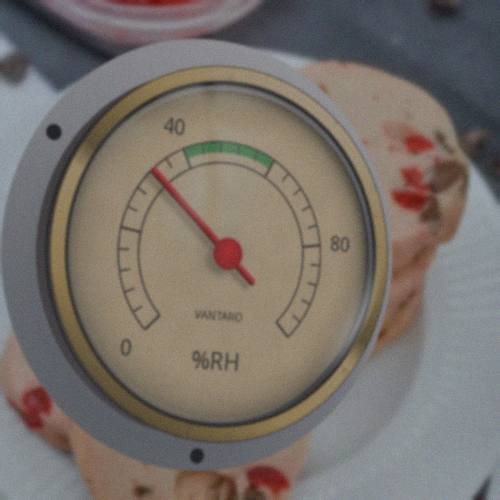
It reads 32; %
